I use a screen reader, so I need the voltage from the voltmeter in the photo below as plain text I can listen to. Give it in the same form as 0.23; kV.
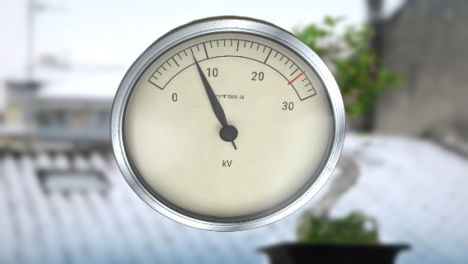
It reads 8; kV
